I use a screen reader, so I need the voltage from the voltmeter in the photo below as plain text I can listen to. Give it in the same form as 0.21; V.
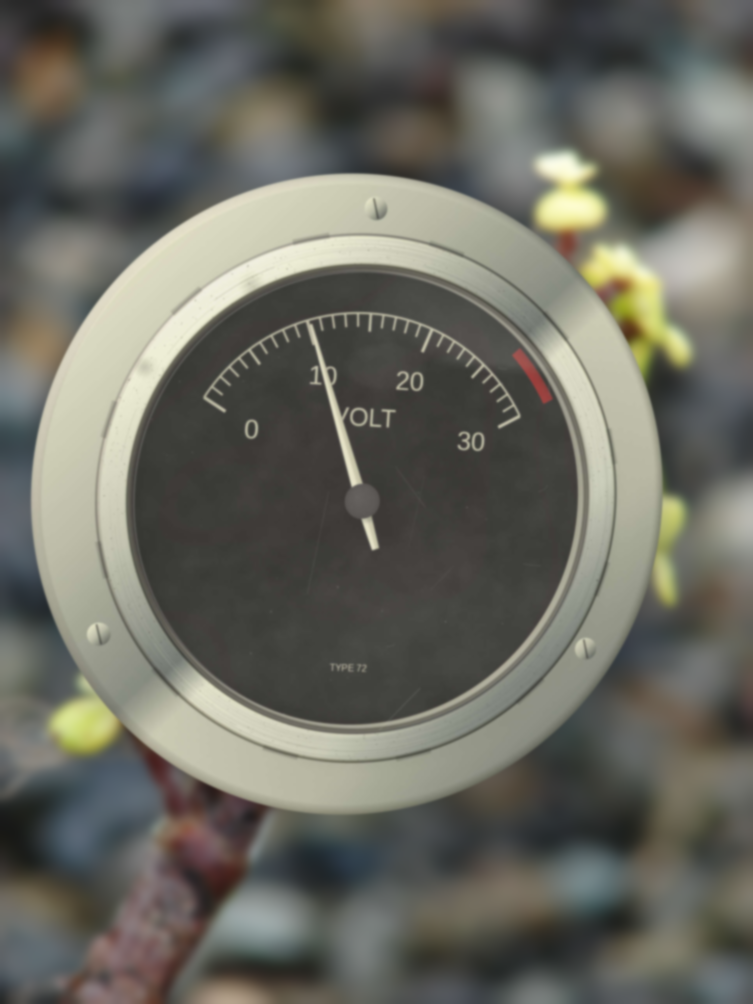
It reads 10; V
